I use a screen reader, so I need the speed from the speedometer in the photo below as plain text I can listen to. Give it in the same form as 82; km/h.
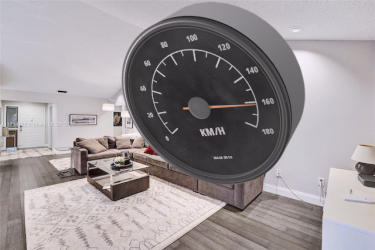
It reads 160; km/h
